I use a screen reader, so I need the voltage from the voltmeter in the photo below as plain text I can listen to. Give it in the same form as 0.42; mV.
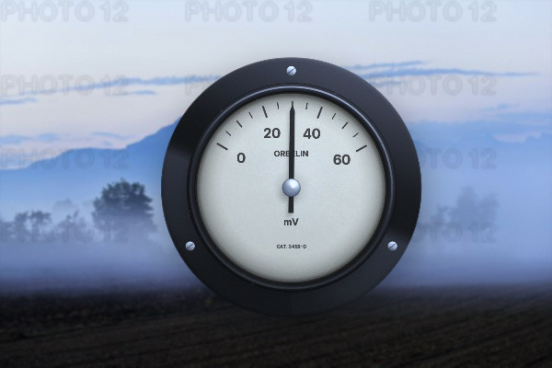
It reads 30; mV
